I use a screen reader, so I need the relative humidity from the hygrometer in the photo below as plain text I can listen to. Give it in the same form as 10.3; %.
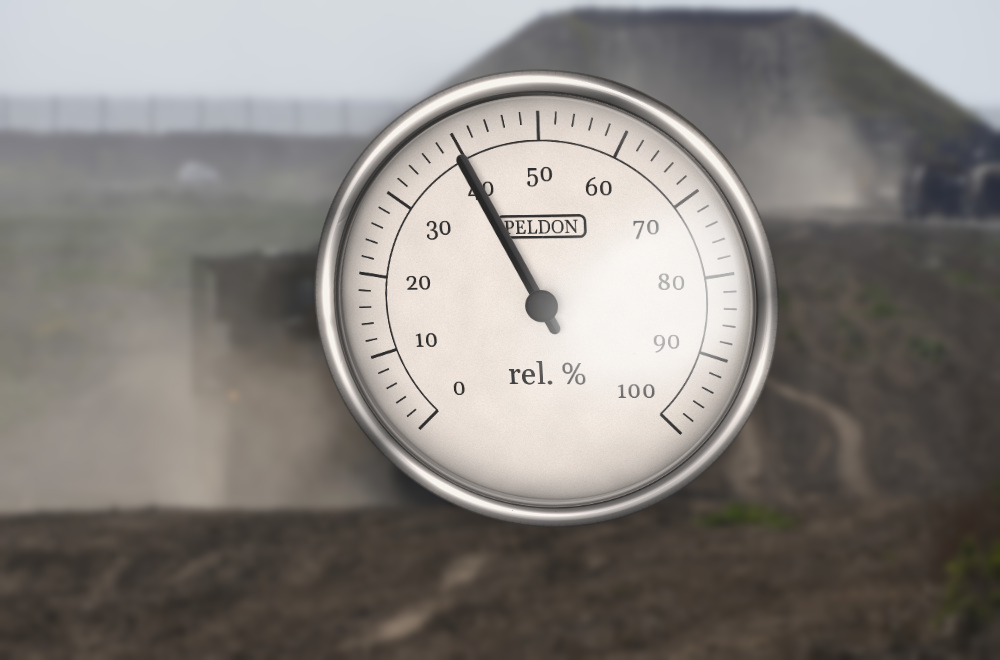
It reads 40; %
